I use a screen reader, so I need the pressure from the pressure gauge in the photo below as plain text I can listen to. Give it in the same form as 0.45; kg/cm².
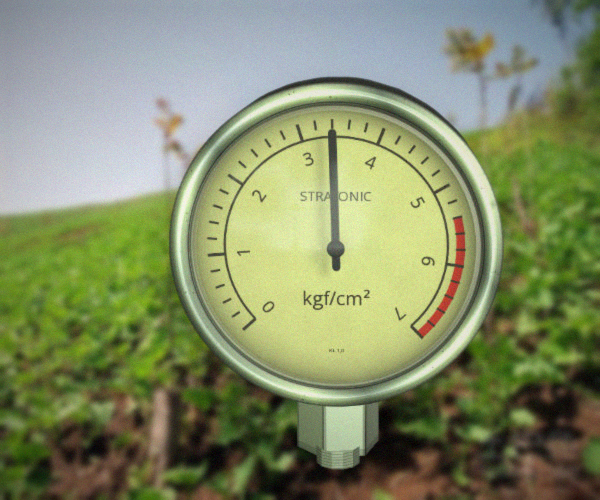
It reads 3.4; kg/cm²
